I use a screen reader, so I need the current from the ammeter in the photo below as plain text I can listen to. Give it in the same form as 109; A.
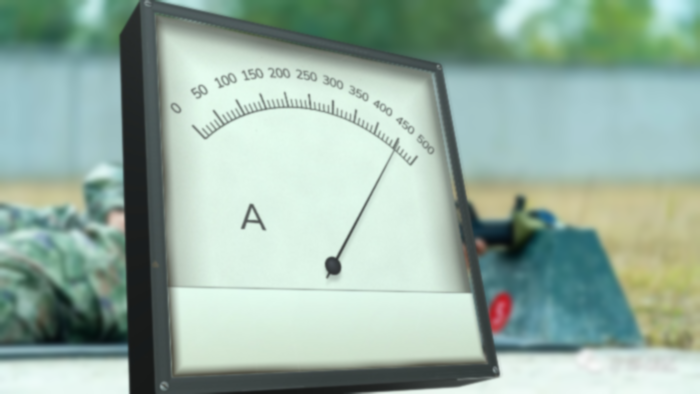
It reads 450; A
